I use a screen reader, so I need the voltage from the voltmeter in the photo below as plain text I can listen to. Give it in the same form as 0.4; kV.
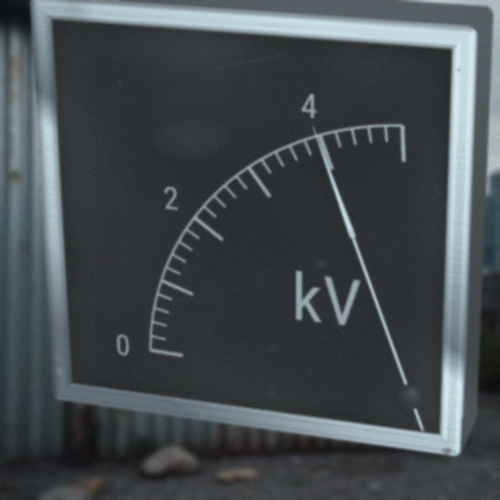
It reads 4; kV
